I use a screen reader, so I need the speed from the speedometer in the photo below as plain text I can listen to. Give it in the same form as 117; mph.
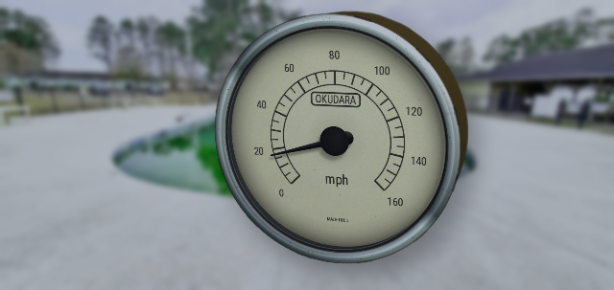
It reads 17.5; mph
